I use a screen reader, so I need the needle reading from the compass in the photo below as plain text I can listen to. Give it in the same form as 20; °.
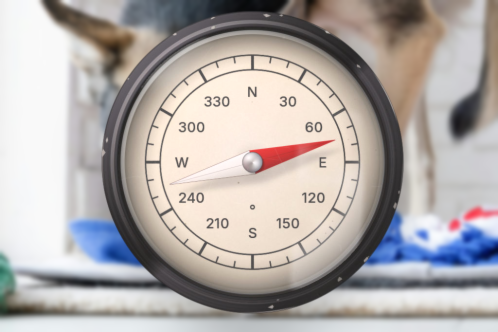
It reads 75; °
